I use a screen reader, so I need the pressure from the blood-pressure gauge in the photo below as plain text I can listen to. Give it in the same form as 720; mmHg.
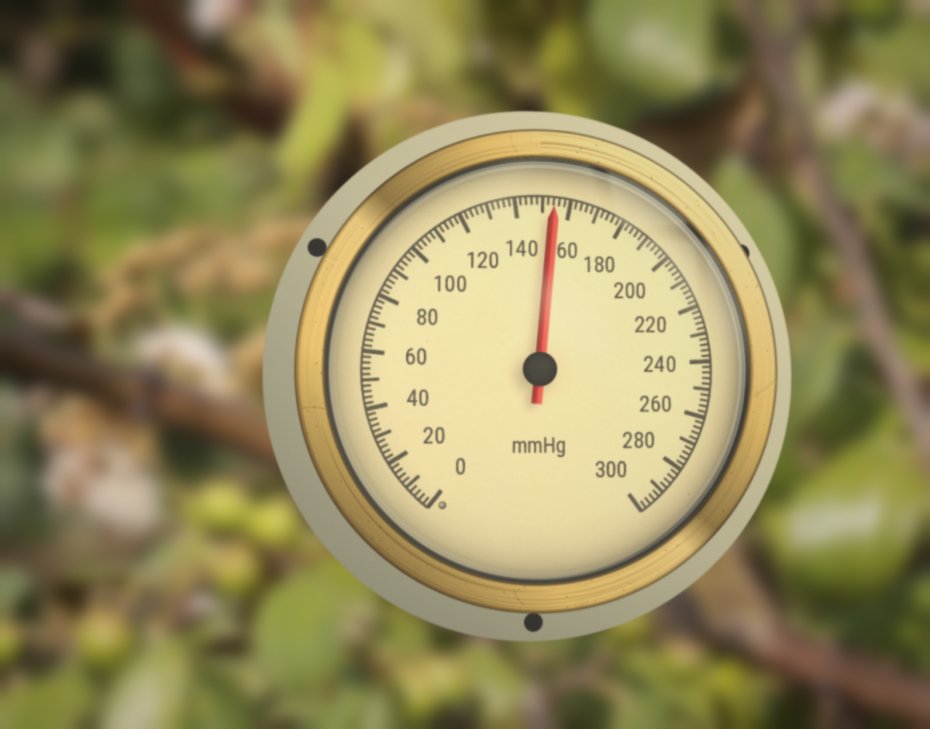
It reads 154; mmHg
